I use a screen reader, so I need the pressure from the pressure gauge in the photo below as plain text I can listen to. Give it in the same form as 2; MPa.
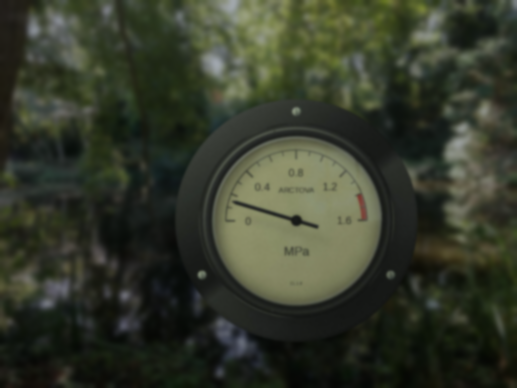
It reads 0.15; MPa
